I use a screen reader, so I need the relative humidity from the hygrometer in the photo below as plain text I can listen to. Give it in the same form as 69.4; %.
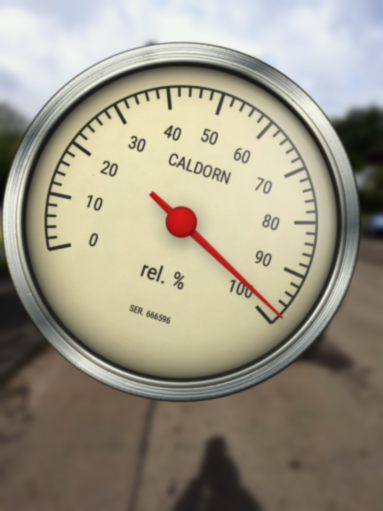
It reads 98; %
